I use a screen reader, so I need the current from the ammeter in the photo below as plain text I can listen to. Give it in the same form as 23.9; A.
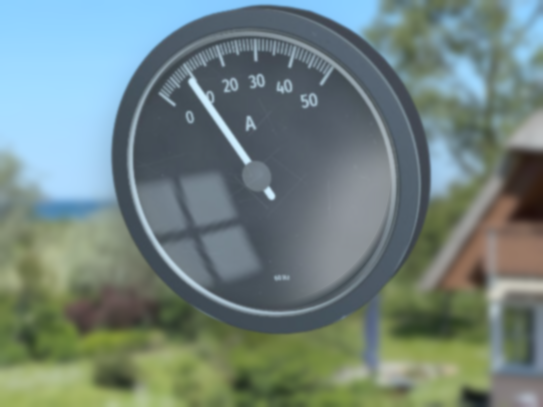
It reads 10; A
